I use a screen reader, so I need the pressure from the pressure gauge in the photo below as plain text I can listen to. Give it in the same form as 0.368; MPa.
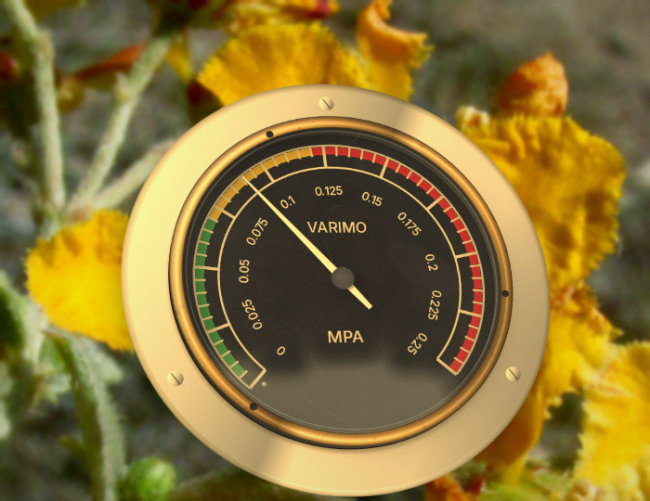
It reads 0.09; MPa
